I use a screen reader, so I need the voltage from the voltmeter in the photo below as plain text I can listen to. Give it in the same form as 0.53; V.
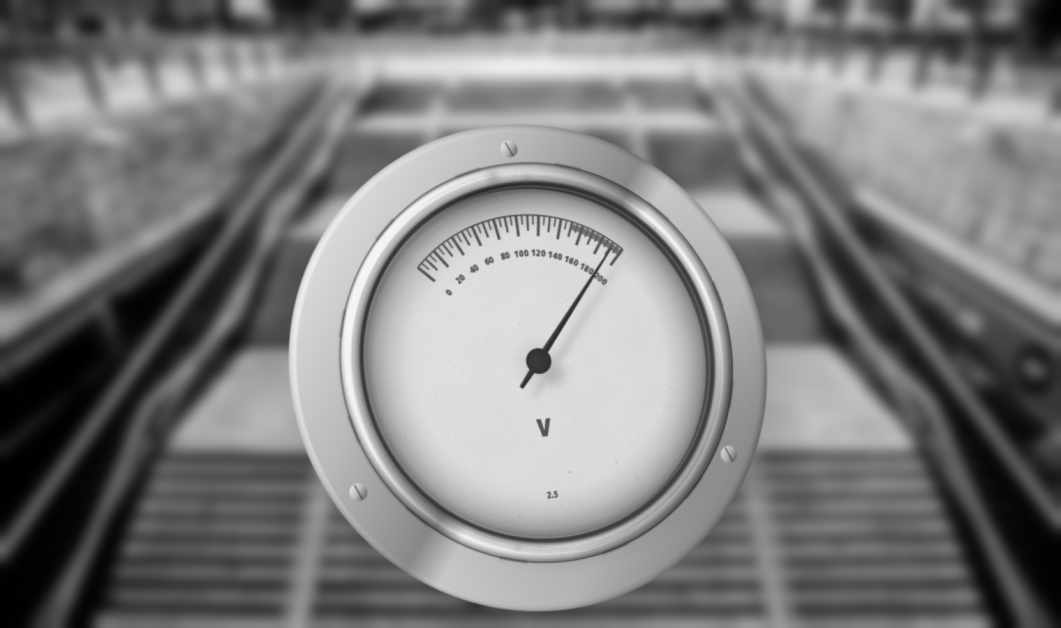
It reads 190; V
